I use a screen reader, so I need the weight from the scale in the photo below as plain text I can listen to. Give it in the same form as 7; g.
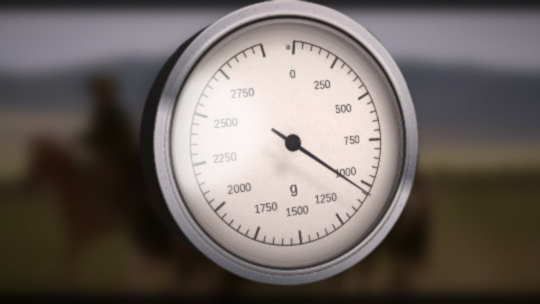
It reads 1050; g
